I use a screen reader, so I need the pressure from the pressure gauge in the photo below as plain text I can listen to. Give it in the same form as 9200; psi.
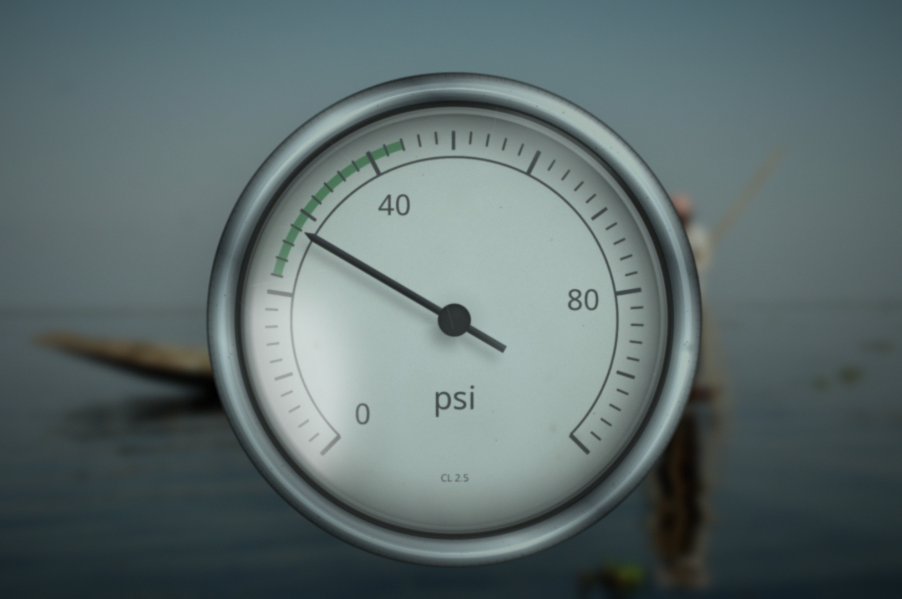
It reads 28; psi
